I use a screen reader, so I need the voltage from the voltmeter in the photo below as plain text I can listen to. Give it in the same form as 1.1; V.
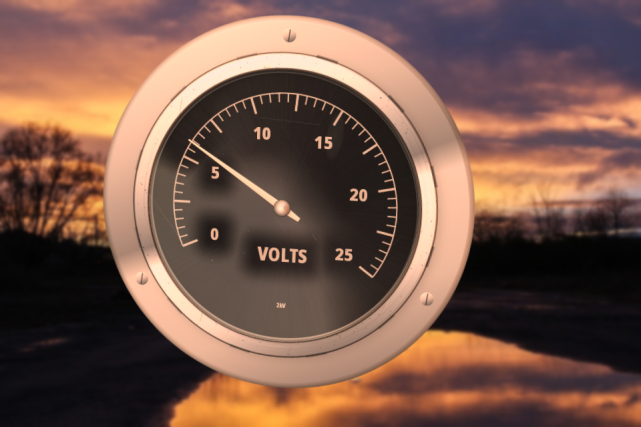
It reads 6; V
